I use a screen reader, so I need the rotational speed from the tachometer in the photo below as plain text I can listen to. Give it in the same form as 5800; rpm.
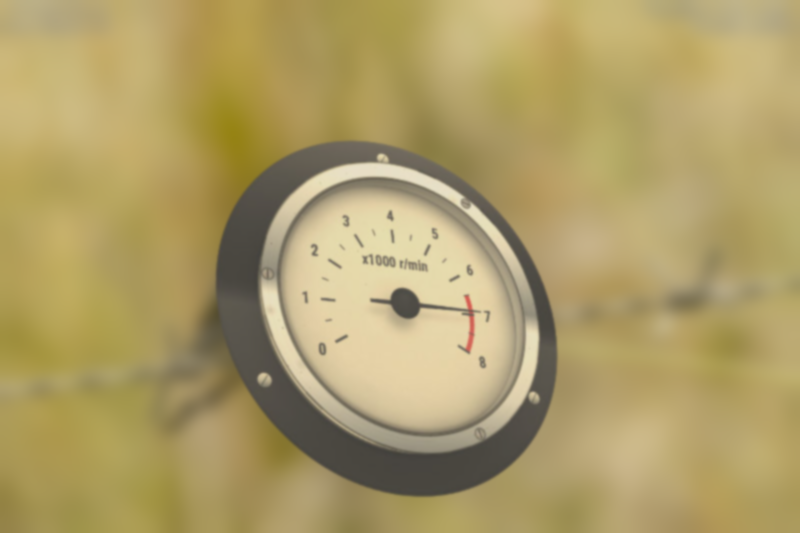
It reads 7000; rpm
